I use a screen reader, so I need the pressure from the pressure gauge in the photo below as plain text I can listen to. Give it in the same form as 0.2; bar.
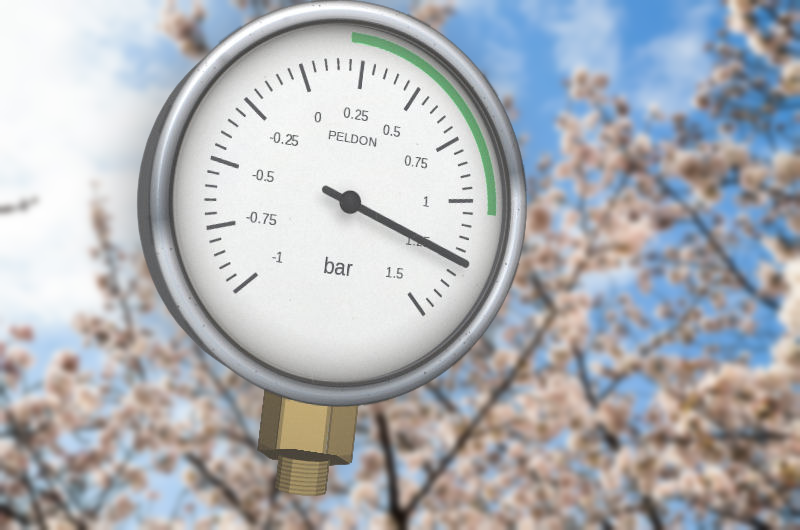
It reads 1.25; bar
